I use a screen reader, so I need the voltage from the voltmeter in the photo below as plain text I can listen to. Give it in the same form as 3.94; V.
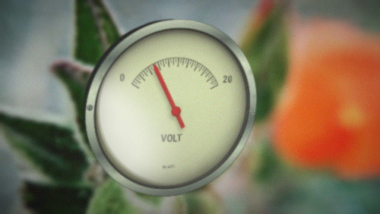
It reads 5; V
